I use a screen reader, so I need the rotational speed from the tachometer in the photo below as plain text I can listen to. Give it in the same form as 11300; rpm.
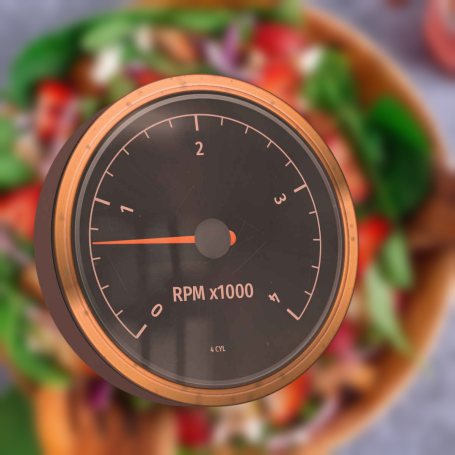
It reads 700; rpm
